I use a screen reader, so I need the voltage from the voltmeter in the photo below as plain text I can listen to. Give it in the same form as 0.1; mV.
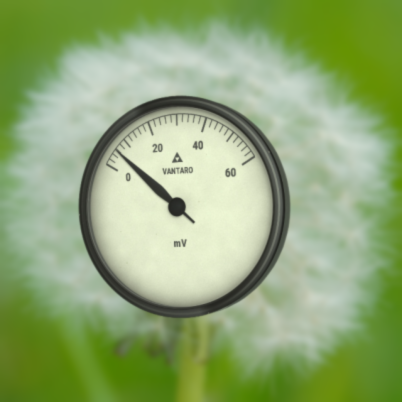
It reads 6; mV
